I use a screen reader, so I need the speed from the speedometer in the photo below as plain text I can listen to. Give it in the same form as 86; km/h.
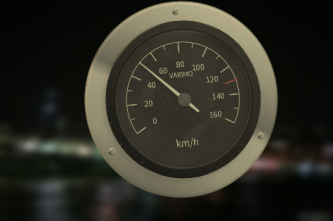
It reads 50; km/h
